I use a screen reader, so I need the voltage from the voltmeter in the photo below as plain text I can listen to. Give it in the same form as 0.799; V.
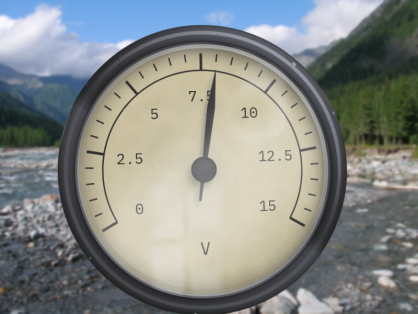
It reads 8; V
